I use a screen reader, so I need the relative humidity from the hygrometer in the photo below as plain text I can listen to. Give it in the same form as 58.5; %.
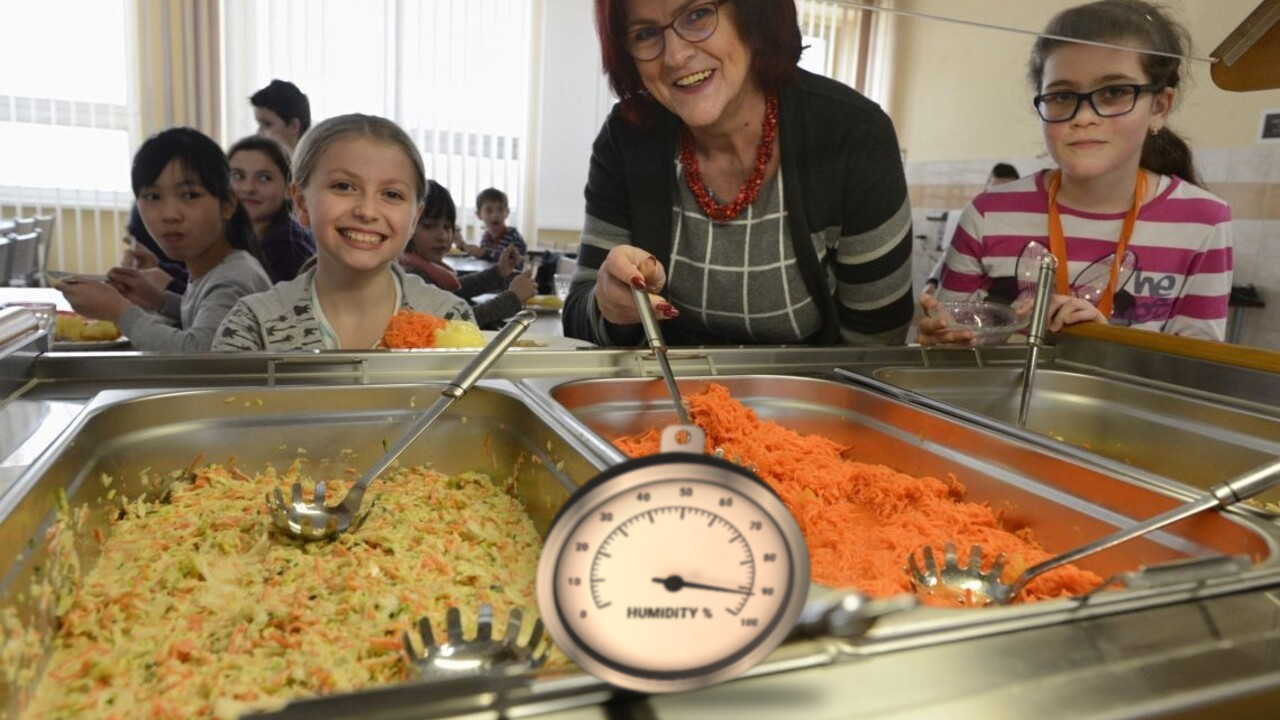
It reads 90; %
